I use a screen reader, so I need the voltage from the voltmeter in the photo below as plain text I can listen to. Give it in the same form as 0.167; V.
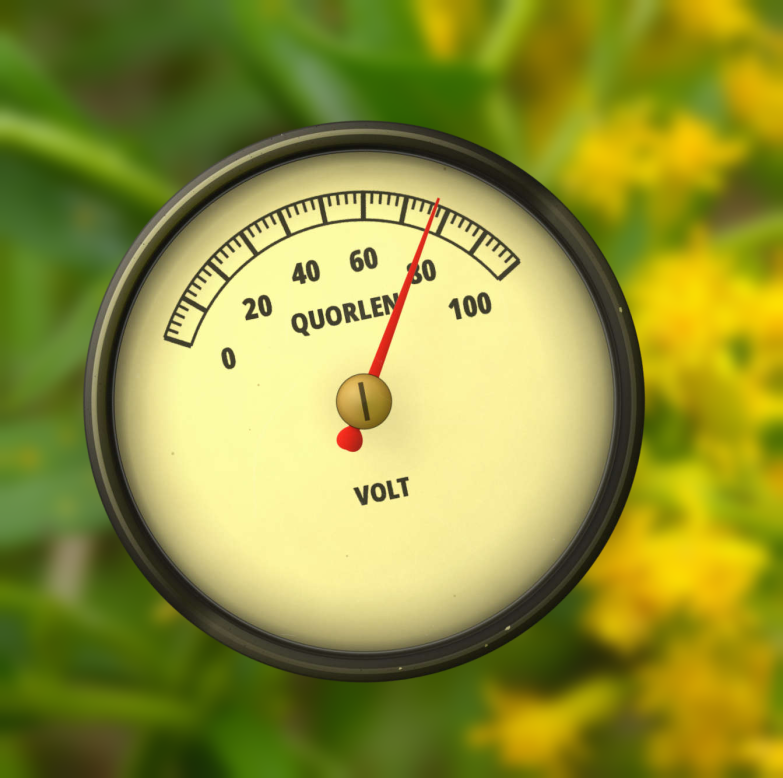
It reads 77; V
